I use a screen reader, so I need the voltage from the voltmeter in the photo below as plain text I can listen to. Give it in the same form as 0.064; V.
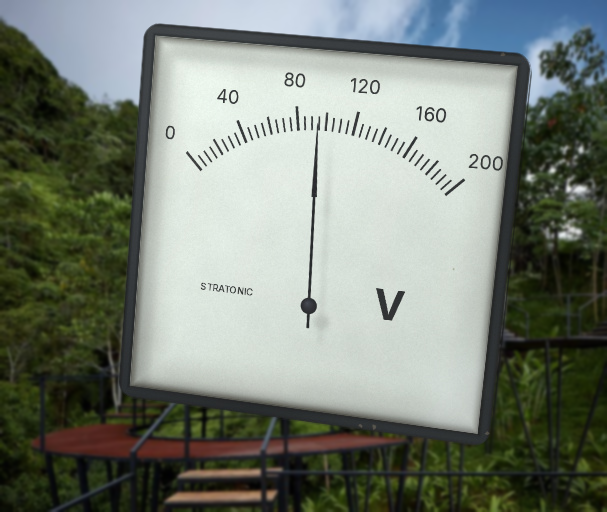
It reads 95; V
